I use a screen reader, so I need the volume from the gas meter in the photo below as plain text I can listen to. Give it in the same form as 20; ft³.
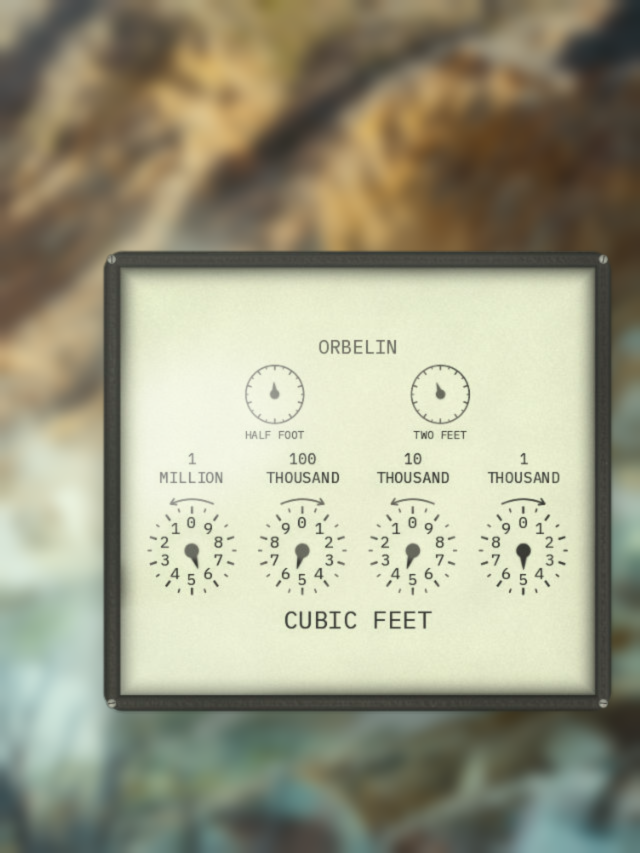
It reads 554500; ft³
